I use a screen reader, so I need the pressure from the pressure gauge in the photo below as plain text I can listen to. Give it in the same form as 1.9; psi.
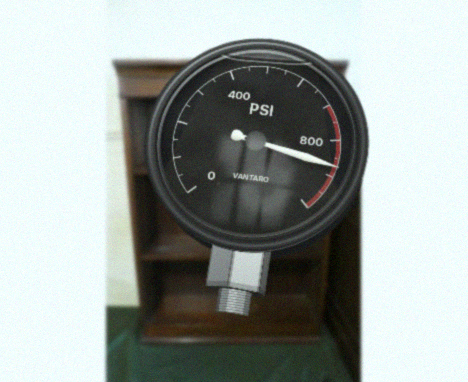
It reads 875; psi
